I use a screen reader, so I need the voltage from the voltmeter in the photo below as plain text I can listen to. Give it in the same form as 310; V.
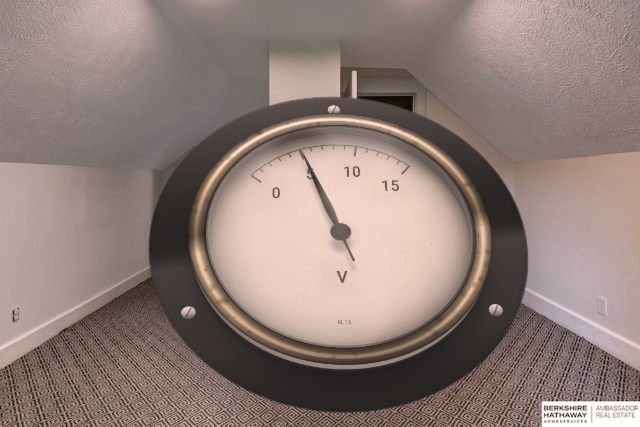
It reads 5; V
